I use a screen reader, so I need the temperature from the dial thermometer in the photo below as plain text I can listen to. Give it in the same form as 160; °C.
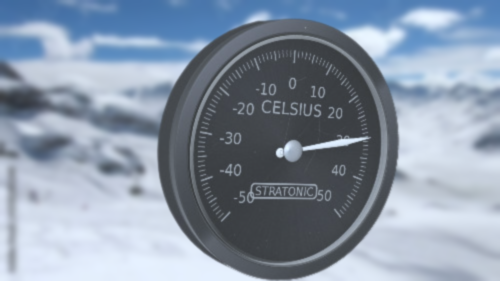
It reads 30; °C
